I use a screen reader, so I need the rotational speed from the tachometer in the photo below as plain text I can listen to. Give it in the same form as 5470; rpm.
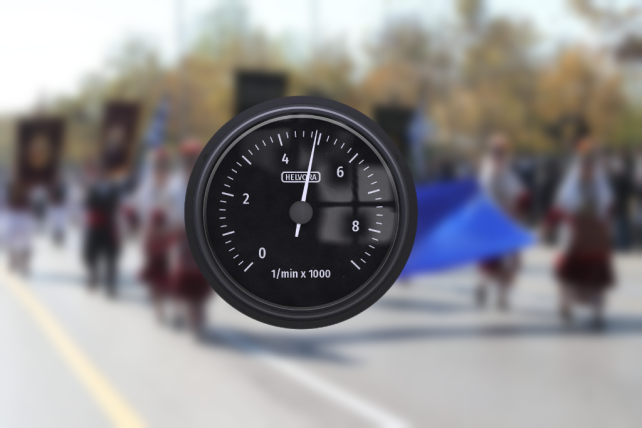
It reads 4900; rpm
